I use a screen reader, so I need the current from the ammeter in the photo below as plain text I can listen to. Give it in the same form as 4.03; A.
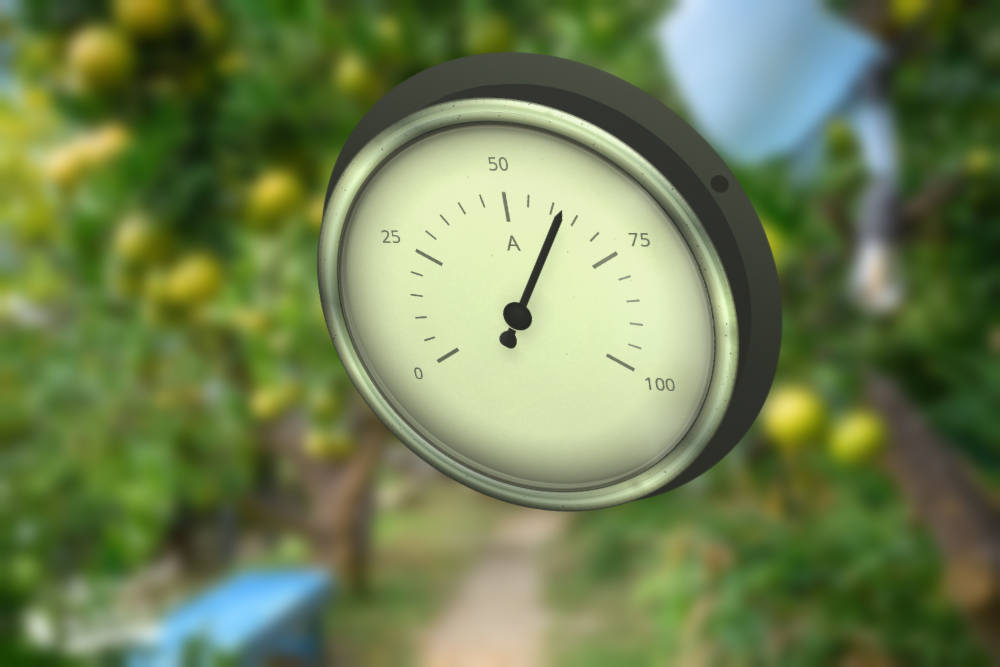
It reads 62.5; A
